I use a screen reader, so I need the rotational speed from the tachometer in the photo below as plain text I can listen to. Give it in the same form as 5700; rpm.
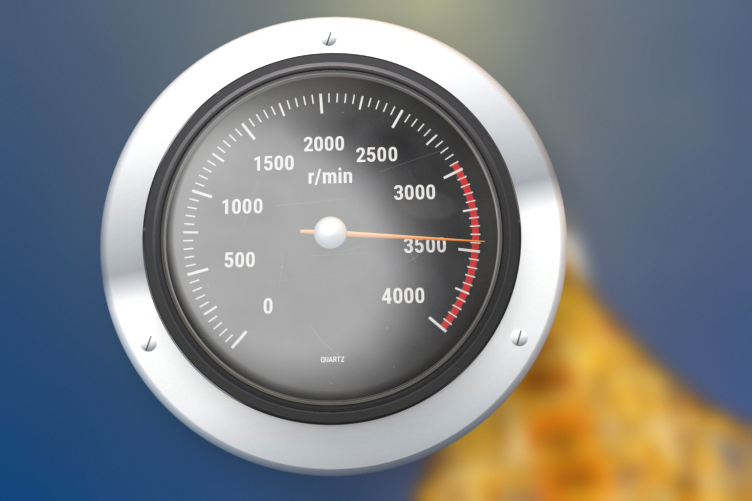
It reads 3450; rpm
